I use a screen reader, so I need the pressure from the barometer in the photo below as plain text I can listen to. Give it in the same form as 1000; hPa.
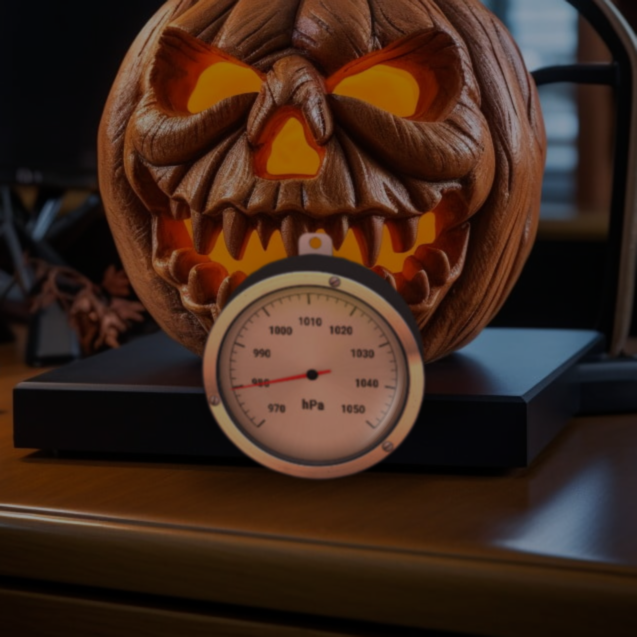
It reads 980; hPa
